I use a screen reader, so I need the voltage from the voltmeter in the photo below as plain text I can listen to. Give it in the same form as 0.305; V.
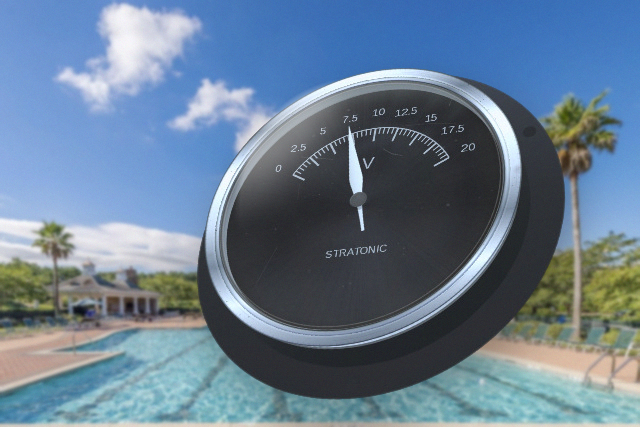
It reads 7.5; V
